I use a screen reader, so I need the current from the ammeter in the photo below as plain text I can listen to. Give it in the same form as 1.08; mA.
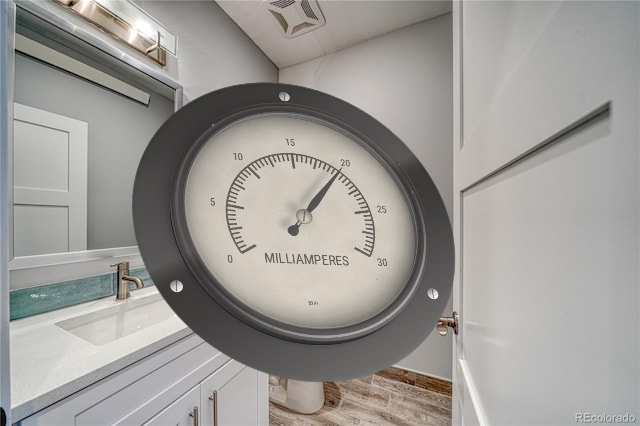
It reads 20; mA
